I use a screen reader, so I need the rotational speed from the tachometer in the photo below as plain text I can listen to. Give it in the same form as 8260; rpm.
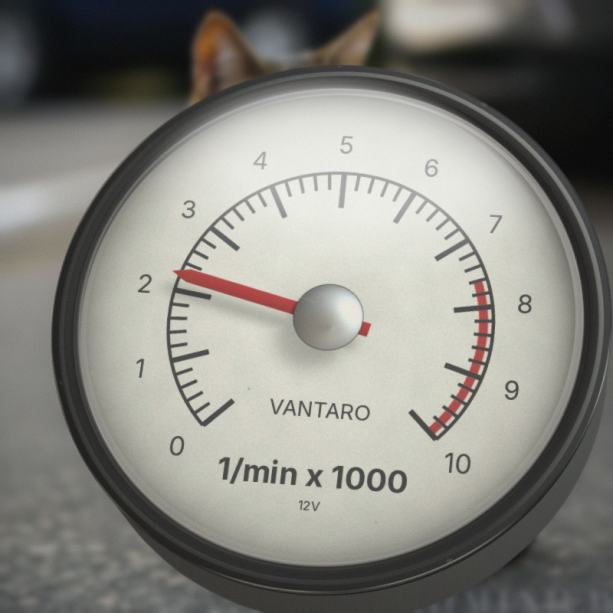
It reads 2200; rpm
